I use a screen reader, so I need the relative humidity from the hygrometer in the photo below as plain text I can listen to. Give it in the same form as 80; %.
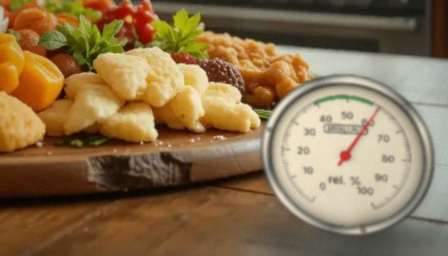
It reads 60; %
